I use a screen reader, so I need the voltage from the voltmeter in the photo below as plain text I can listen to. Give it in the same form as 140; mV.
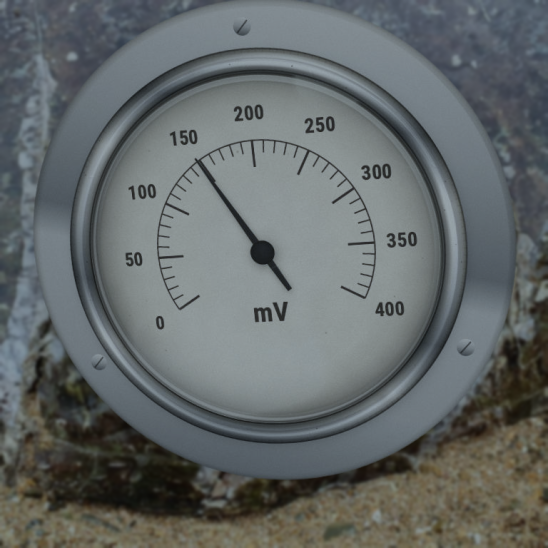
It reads 150; mV
